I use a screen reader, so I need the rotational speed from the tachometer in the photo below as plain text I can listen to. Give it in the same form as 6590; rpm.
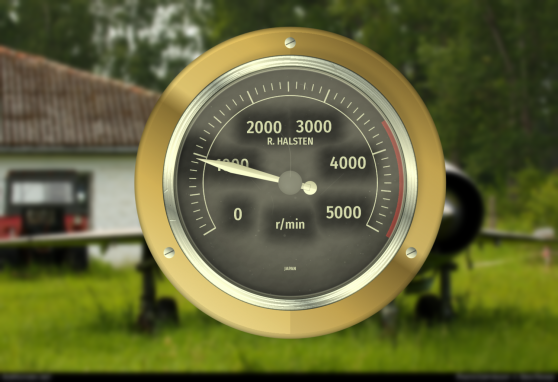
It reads 950; rpm
